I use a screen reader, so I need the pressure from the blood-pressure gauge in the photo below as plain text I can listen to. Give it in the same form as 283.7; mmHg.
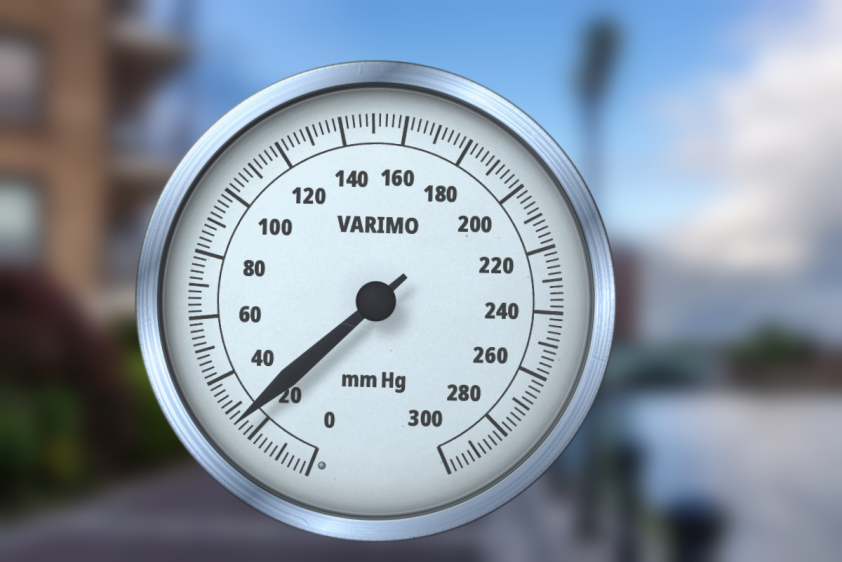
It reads 26; mmHg
